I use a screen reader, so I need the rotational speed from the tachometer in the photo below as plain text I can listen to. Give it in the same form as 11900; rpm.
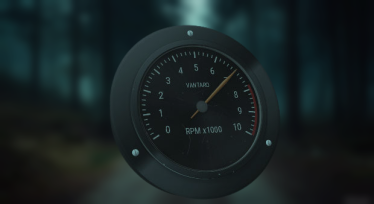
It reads 7000; rpm
